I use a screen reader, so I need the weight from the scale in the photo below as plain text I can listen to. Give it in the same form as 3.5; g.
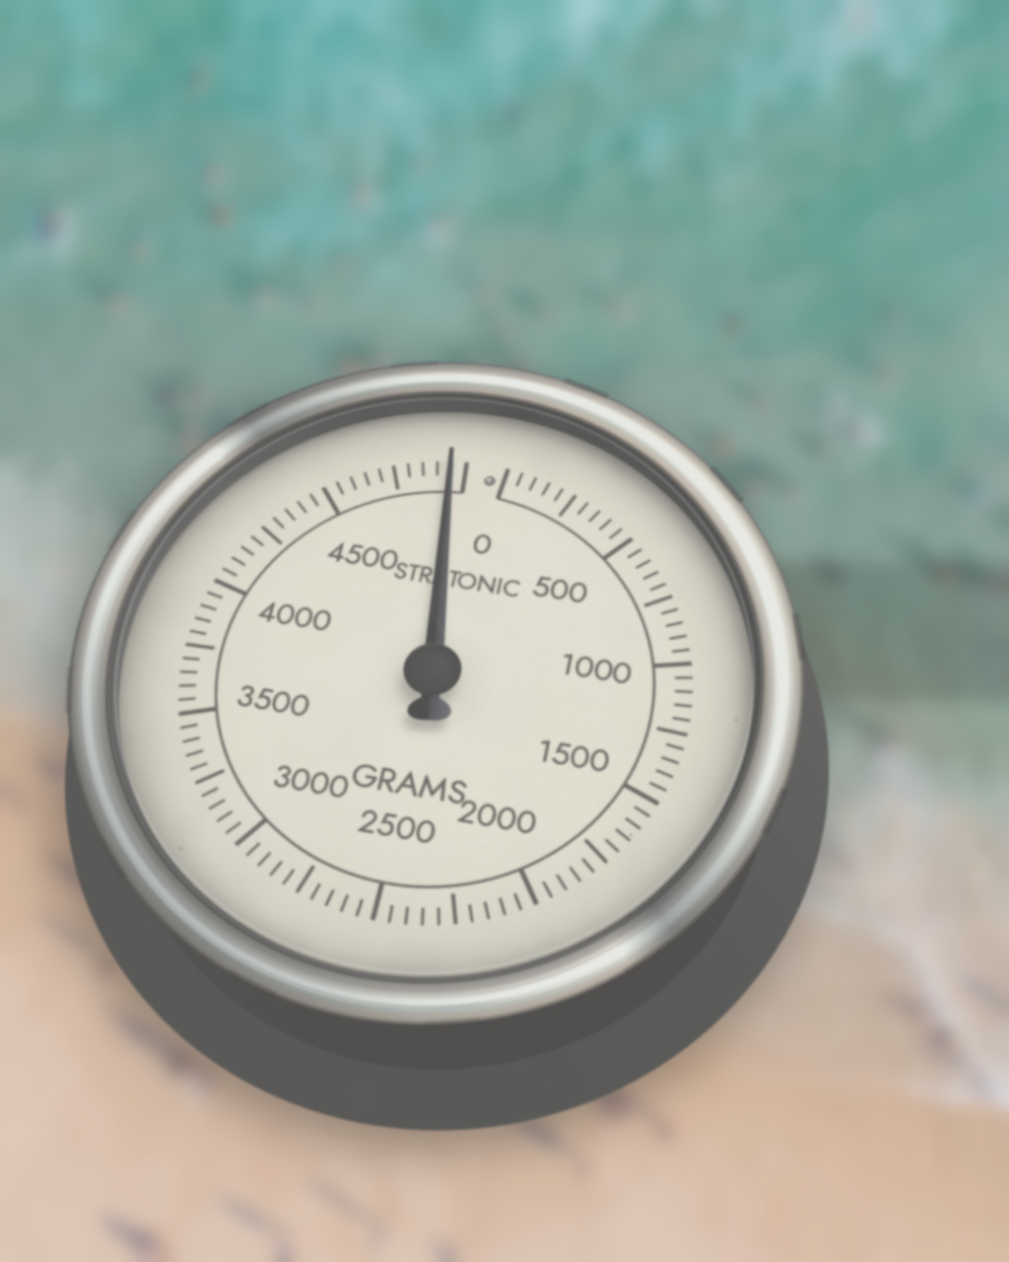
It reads 4950; g
